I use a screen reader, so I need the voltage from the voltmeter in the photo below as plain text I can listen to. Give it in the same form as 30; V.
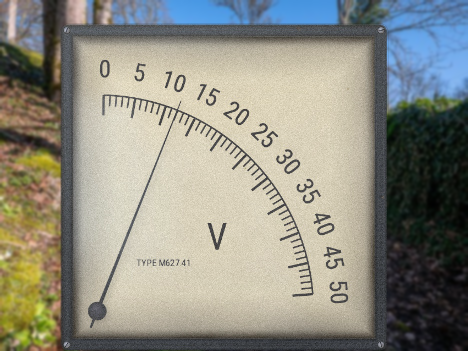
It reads 12; V
